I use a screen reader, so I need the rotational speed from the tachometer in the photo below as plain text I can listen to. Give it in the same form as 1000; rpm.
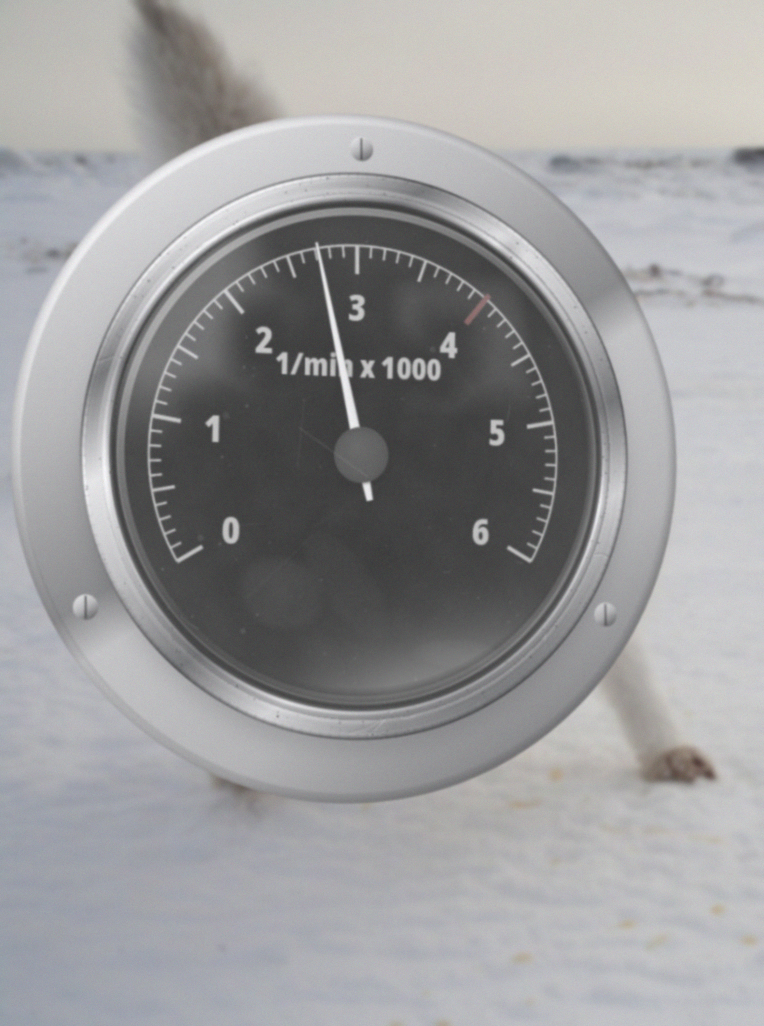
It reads 2700; rpm
